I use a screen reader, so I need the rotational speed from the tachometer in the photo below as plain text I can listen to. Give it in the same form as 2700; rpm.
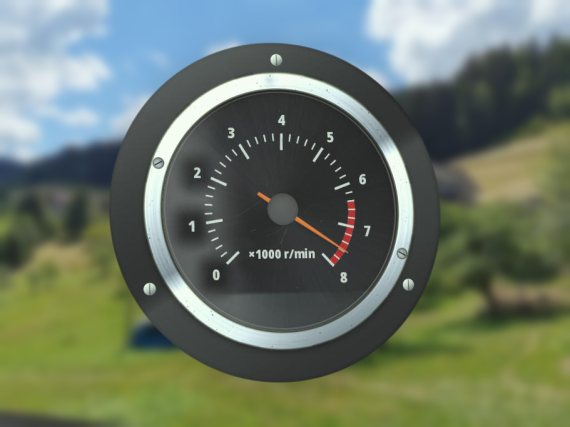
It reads 7600; rpm
